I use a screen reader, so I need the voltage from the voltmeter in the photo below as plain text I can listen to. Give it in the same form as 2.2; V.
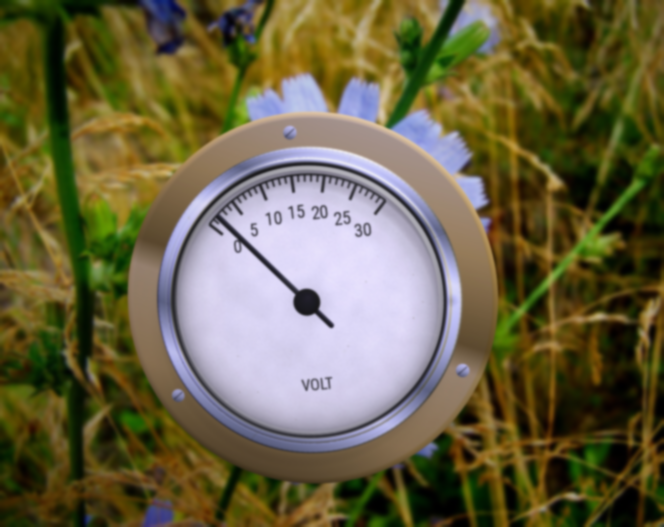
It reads 2; V
